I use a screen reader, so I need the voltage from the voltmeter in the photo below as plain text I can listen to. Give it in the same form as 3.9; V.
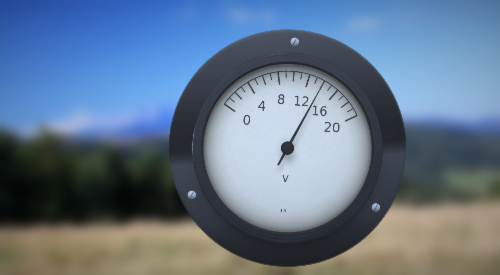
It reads 14; V
